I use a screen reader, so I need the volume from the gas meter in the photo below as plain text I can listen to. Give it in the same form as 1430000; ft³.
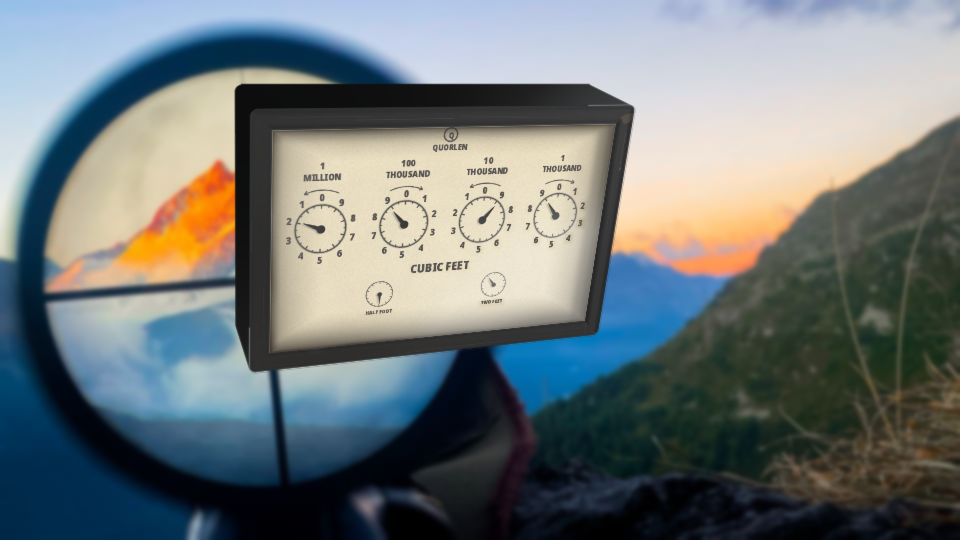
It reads 188900; ft³
